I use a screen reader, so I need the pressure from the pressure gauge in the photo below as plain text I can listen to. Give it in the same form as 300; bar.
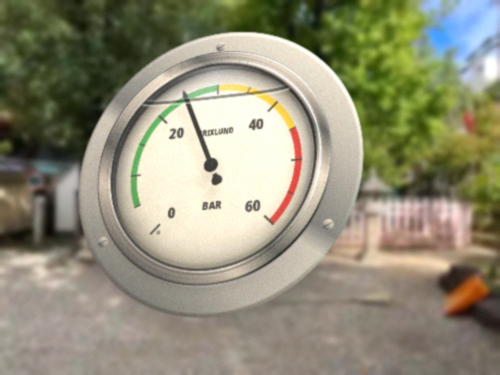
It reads 25; bar
